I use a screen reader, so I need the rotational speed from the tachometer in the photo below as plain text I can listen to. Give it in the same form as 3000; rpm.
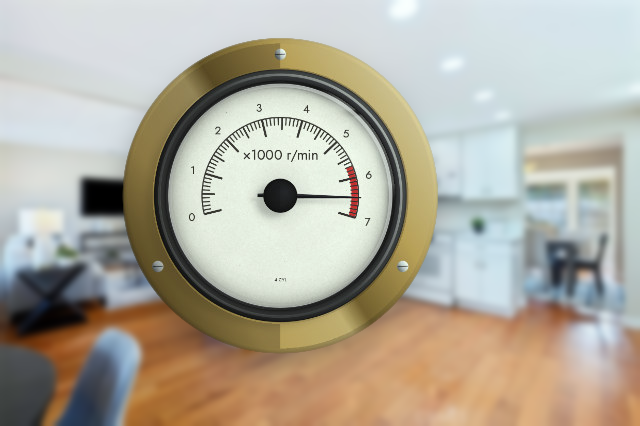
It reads 6500; rpm
